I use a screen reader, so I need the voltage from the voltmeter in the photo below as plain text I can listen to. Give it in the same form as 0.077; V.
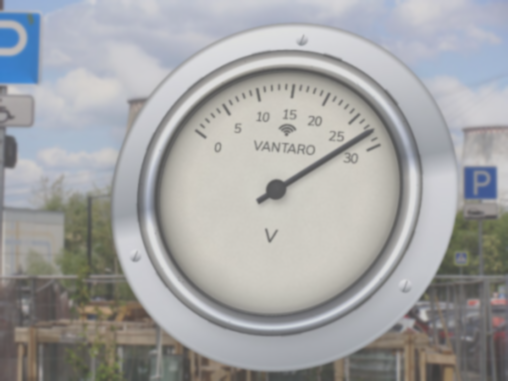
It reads 28; V
